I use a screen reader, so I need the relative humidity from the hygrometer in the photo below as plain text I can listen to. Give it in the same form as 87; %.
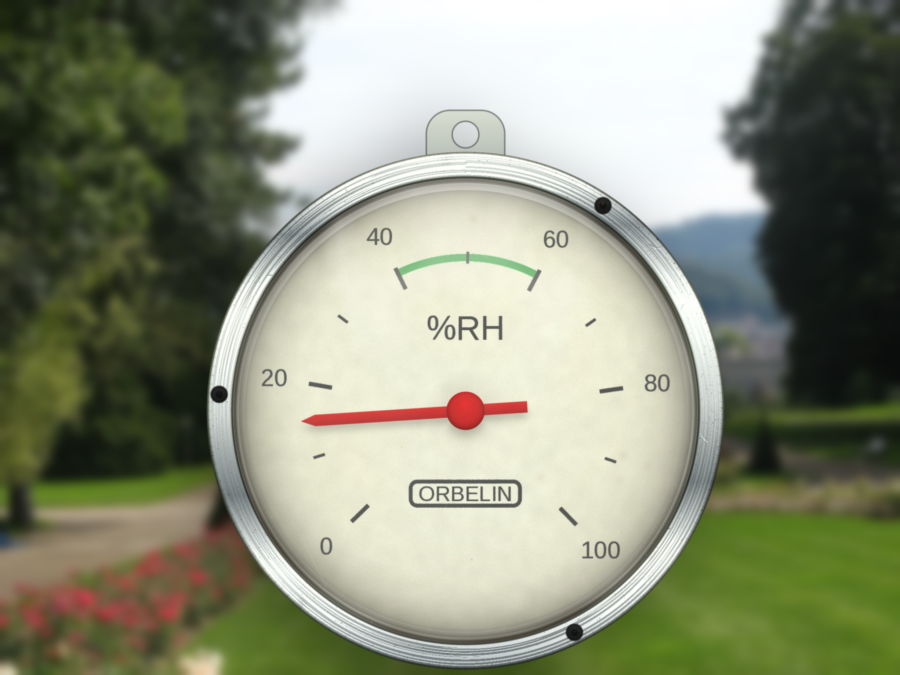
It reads 15; %
